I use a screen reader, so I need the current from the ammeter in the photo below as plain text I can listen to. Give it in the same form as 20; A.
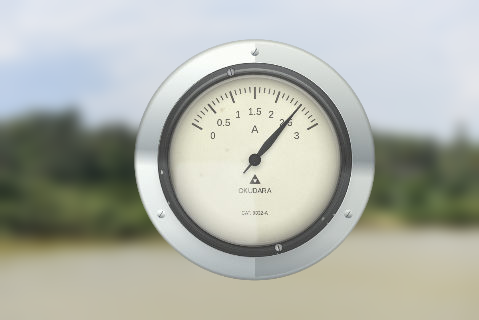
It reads 2.5; A
